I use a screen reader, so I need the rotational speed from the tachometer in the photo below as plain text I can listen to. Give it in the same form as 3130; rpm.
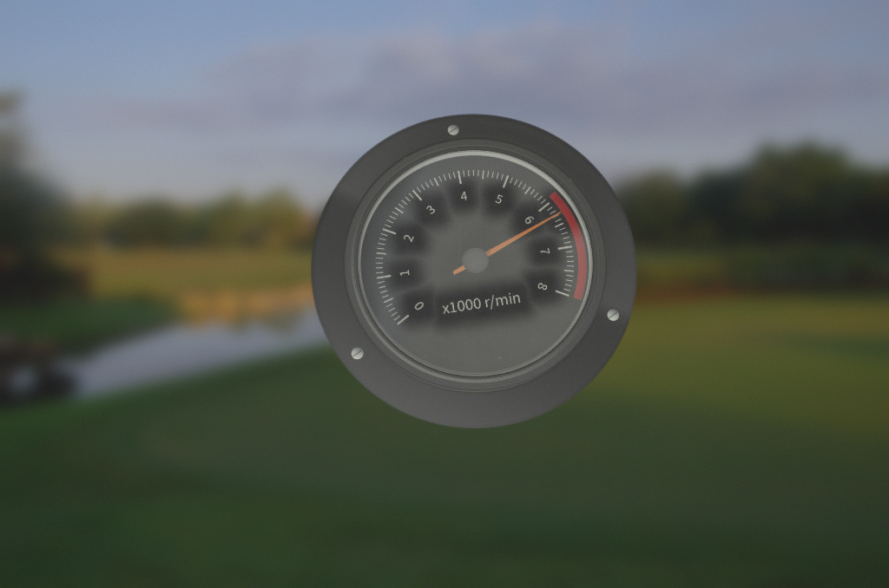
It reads 6300; rpm
